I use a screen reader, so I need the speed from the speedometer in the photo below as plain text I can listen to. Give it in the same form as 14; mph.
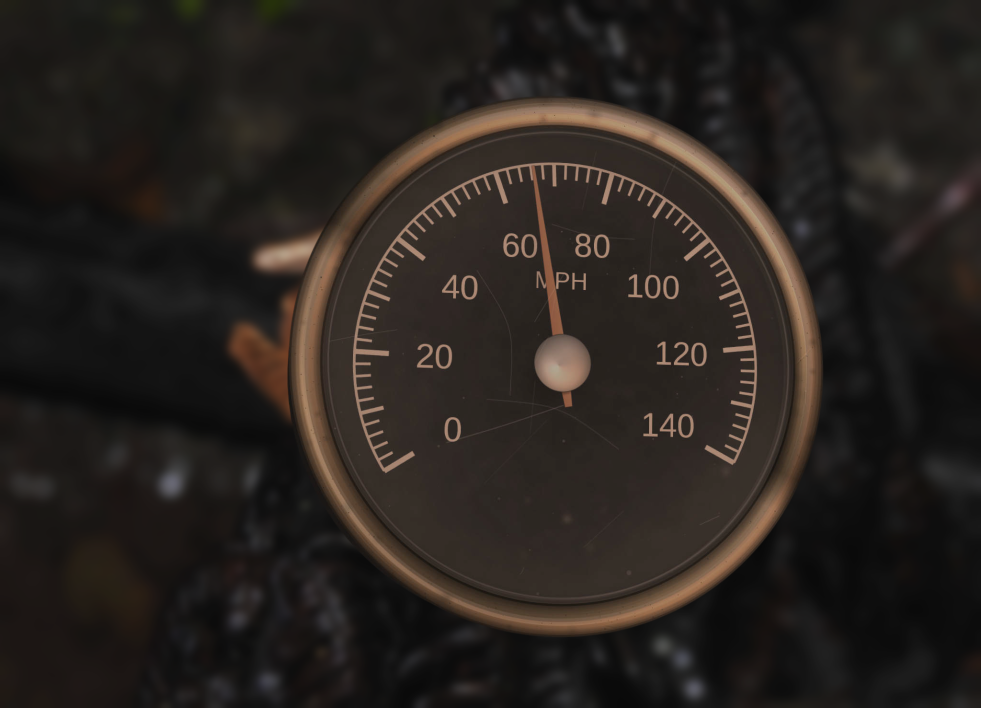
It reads 66; mph
